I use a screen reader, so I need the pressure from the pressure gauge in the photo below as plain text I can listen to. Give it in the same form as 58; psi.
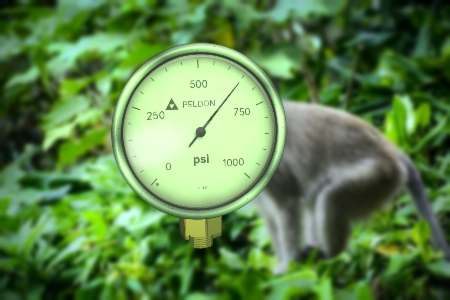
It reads 650; psi
